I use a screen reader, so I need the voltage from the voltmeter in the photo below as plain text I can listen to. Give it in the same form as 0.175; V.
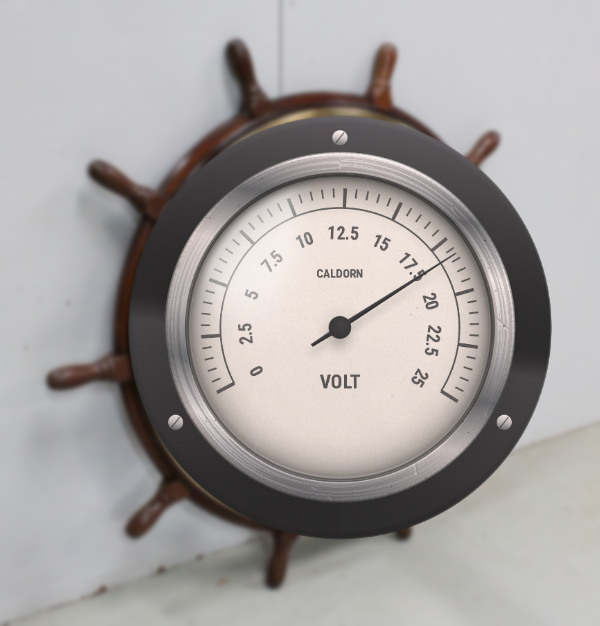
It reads 18.25; V
